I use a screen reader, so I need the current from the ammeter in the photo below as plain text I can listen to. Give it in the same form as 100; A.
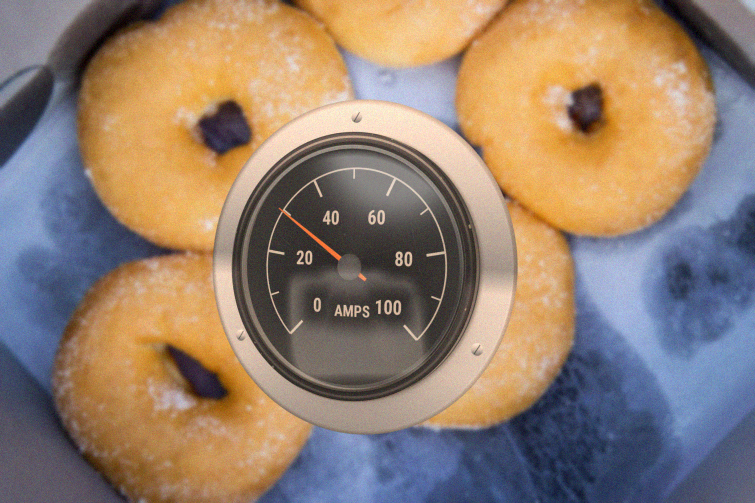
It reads 30; A
